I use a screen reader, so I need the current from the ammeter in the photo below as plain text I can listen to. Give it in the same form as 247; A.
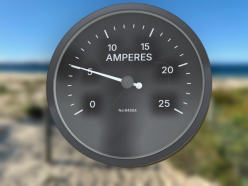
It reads 5; A
